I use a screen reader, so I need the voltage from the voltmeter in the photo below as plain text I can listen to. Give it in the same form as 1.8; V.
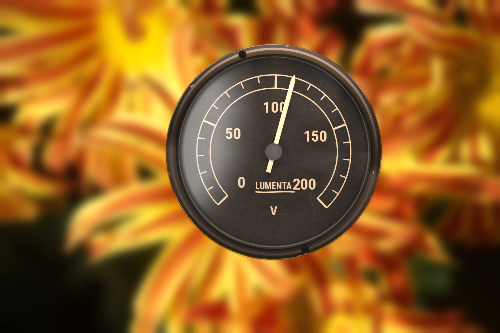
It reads 110; V
